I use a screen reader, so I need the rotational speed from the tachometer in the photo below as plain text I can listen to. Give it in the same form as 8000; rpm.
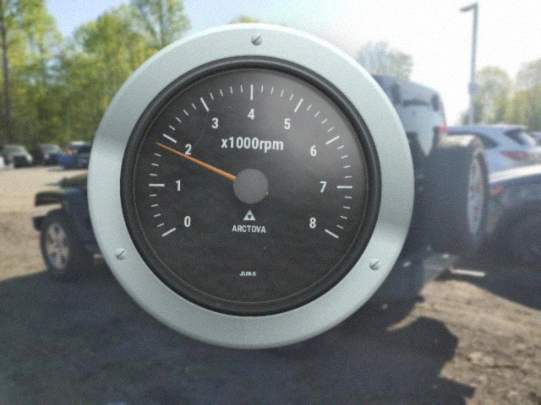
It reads 1800; rpm
